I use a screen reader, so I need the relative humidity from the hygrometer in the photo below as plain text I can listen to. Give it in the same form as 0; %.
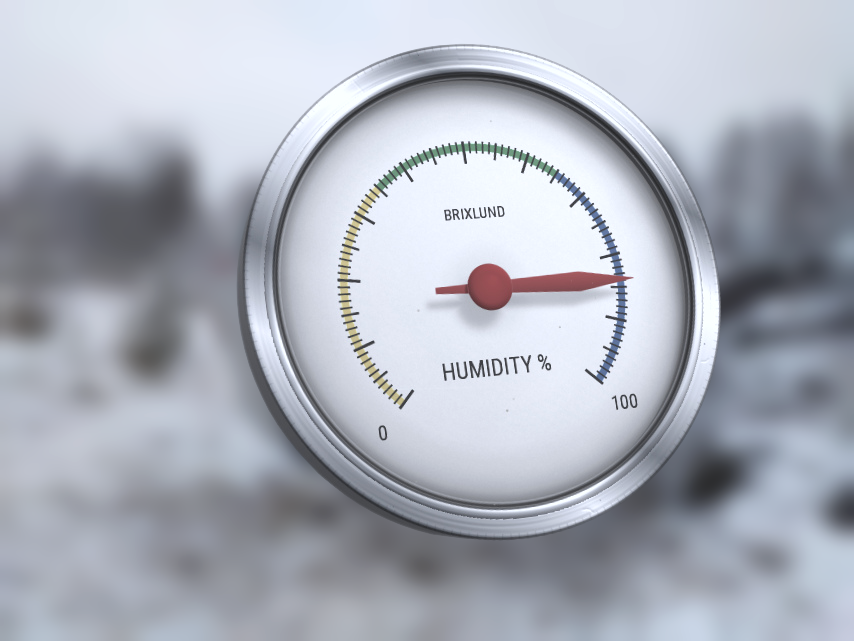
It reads 84; %
